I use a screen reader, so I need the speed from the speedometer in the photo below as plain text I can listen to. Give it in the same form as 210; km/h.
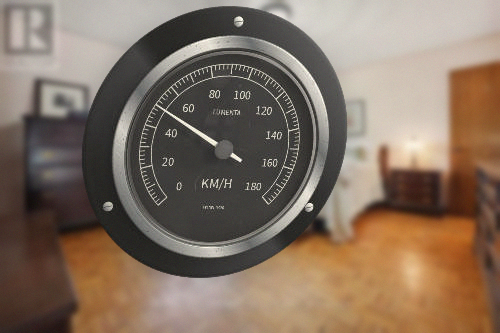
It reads 50; km/h
